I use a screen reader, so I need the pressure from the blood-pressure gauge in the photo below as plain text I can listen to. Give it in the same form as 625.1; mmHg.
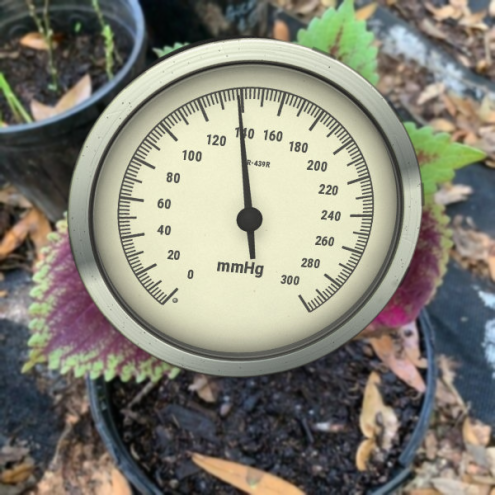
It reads 138; mmHg
